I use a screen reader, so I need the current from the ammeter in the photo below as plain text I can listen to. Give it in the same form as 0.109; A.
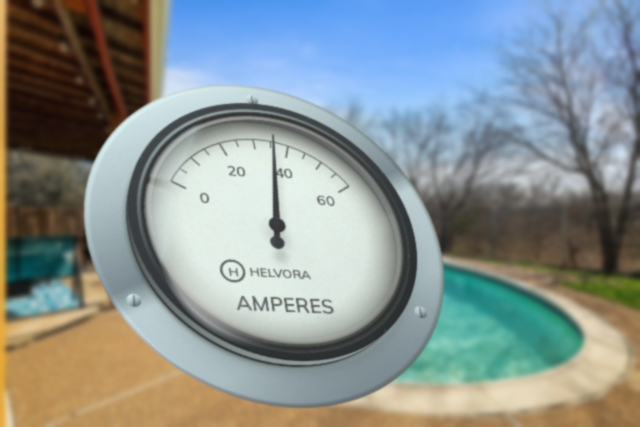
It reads 35; A
